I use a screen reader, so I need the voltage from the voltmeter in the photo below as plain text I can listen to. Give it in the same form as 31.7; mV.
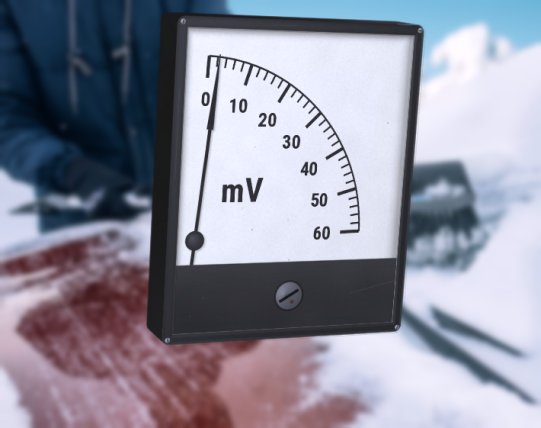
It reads 2; mV
